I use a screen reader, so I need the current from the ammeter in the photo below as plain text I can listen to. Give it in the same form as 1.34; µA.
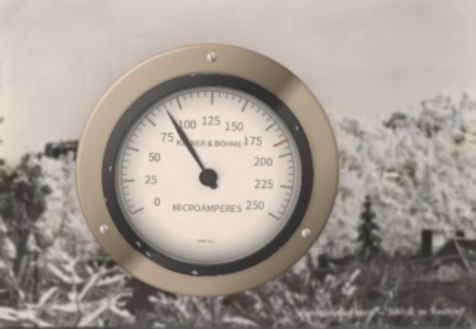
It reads 90; µA
